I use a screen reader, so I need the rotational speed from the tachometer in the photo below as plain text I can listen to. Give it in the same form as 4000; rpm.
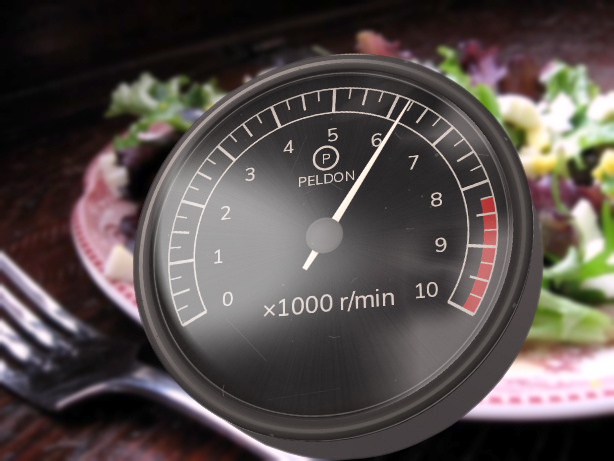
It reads 6250; rpm
